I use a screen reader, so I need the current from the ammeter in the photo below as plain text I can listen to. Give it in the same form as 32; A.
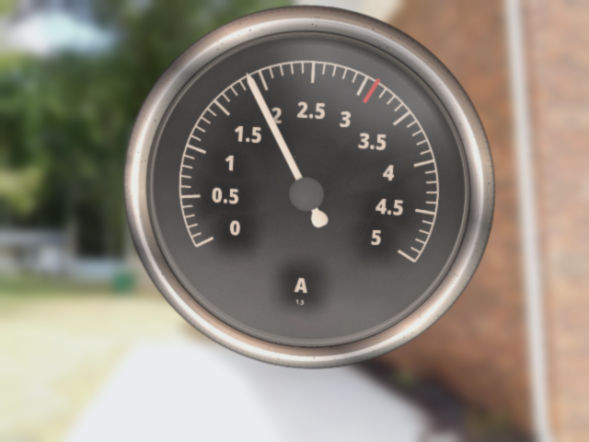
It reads 1.9; A
